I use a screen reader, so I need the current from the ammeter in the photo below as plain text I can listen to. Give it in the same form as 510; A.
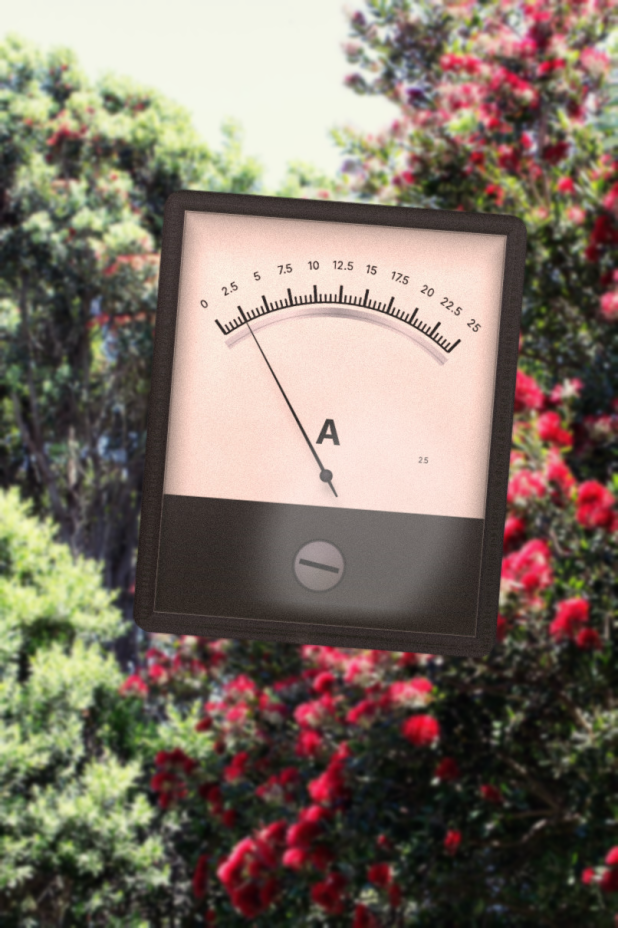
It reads 2.5; A
